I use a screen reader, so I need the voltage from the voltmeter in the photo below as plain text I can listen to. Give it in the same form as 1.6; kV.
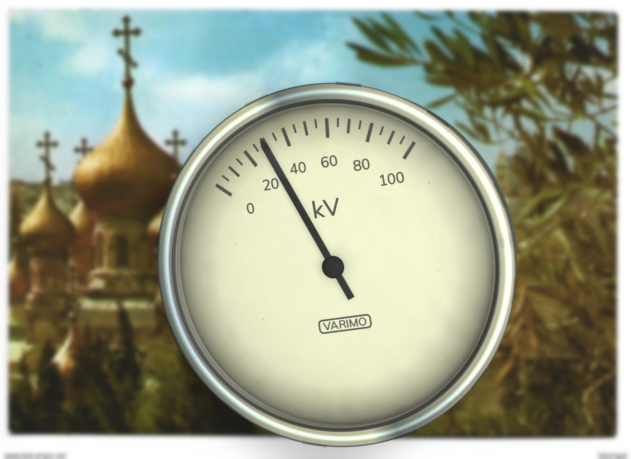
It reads 30; kV
